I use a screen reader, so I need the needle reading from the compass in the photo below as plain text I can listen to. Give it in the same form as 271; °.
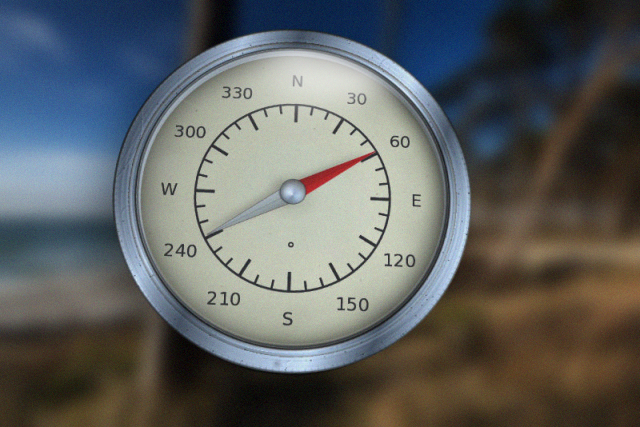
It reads 60; °
